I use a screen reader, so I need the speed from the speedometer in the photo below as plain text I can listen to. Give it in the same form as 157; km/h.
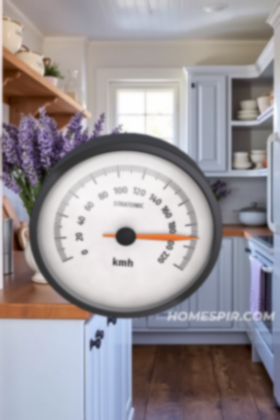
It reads 190; km/h
